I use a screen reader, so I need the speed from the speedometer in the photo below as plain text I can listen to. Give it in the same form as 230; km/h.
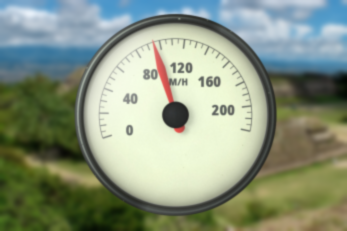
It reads 95; km/h
